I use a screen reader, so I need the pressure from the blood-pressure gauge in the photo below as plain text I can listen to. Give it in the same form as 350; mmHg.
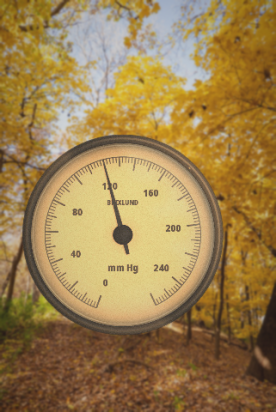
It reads 120; mmHg
